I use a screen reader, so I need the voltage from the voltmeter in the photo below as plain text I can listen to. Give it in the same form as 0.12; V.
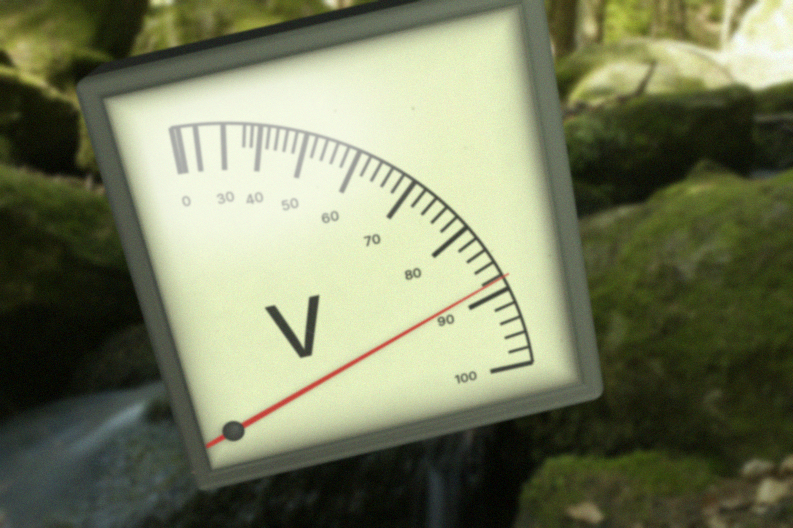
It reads 88; V
